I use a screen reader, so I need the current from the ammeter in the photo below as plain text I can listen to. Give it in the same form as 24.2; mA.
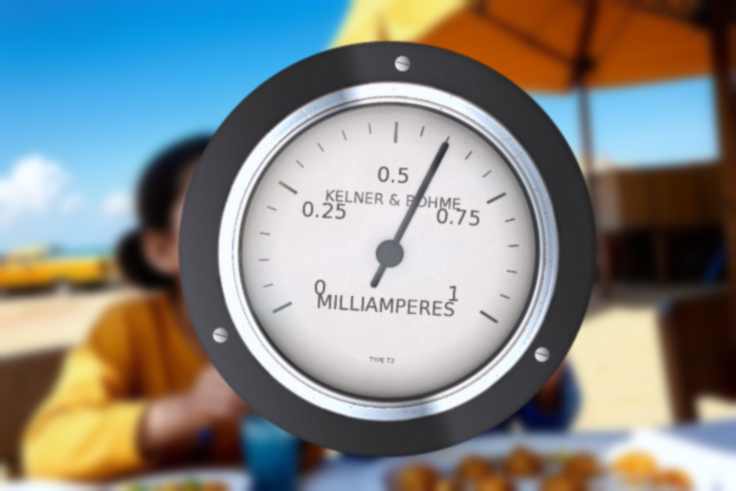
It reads 0.6; mA
